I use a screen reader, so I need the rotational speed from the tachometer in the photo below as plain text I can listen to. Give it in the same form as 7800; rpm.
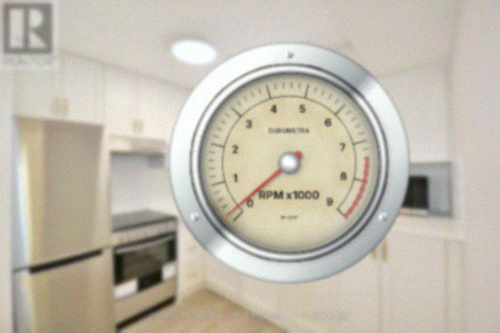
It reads 200; rpm
